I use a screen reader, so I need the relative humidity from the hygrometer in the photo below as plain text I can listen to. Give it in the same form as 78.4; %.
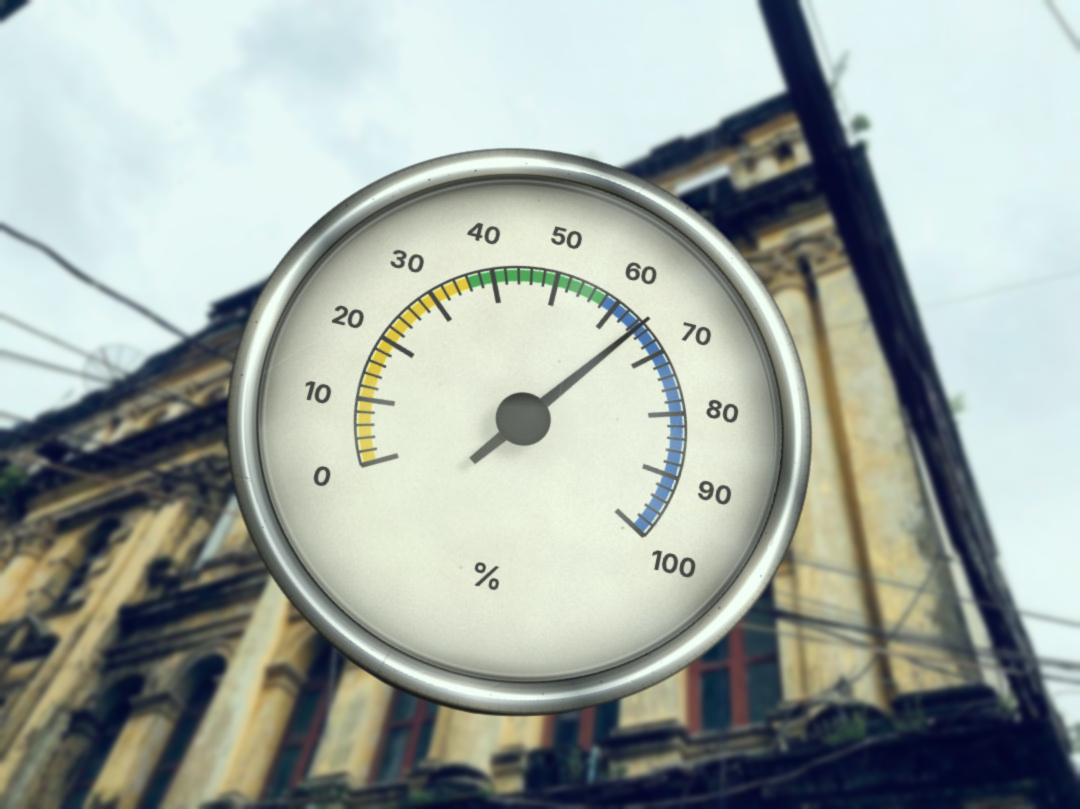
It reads 65; %
